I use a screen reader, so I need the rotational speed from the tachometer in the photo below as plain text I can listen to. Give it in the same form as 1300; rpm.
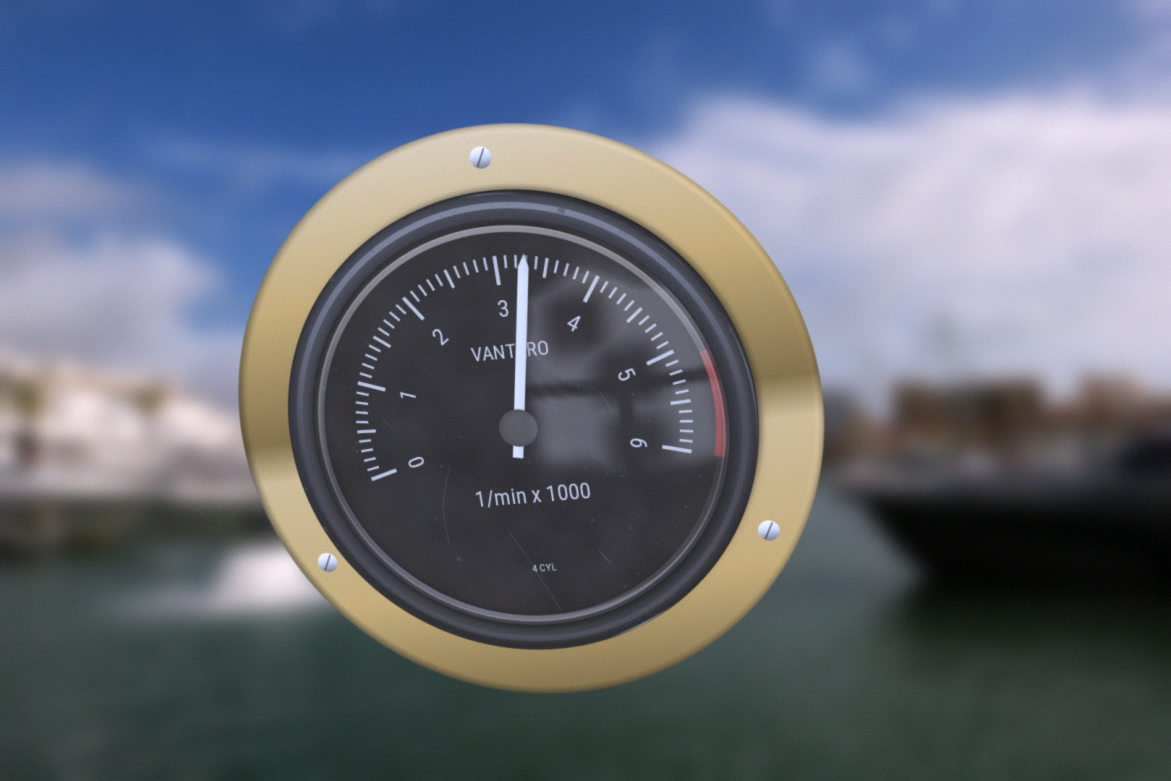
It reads 3300; rpm
